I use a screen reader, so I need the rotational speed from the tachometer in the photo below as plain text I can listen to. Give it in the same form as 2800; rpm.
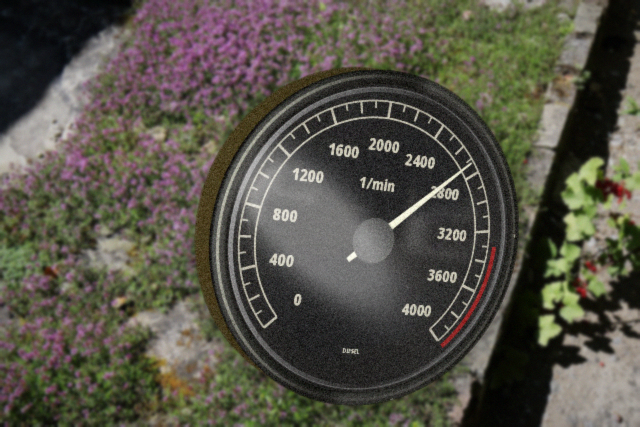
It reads 2700; rpm
